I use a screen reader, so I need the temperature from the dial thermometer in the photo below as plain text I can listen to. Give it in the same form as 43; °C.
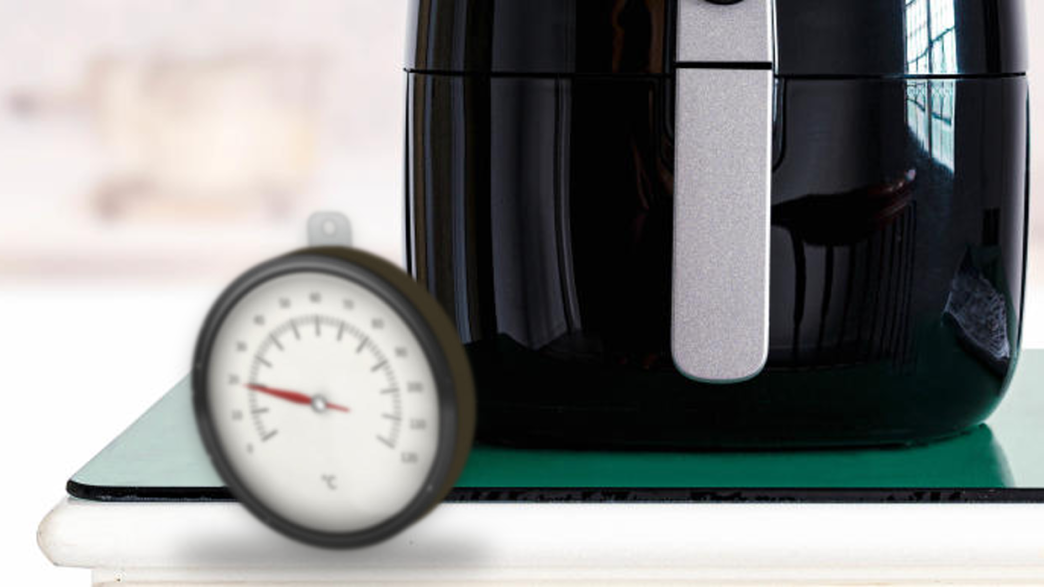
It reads 20; °C
